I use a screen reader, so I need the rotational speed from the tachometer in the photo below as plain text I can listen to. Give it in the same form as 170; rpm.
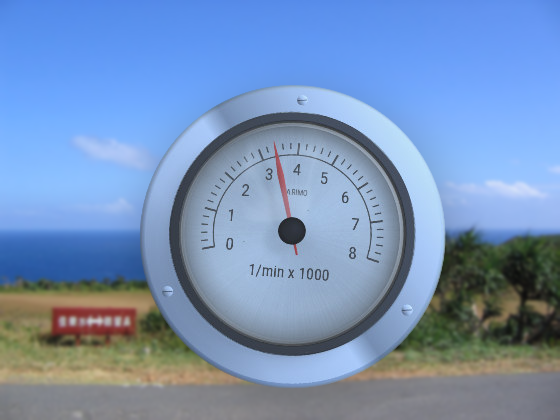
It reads 3400; rpm
